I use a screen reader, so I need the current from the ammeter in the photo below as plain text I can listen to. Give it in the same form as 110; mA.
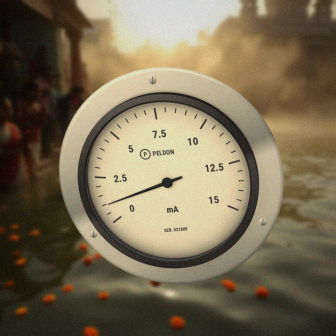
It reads 1; mA
